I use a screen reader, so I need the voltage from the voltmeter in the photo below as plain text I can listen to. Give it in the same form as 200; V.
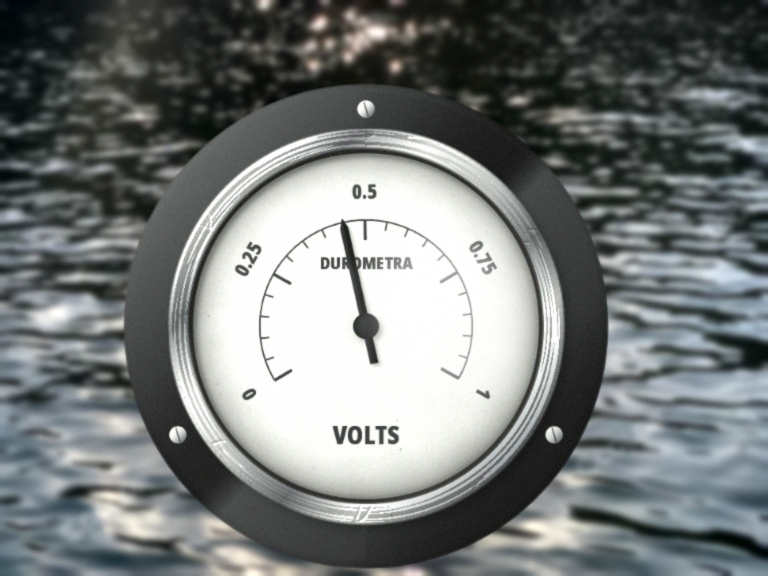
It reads 0.45; V
